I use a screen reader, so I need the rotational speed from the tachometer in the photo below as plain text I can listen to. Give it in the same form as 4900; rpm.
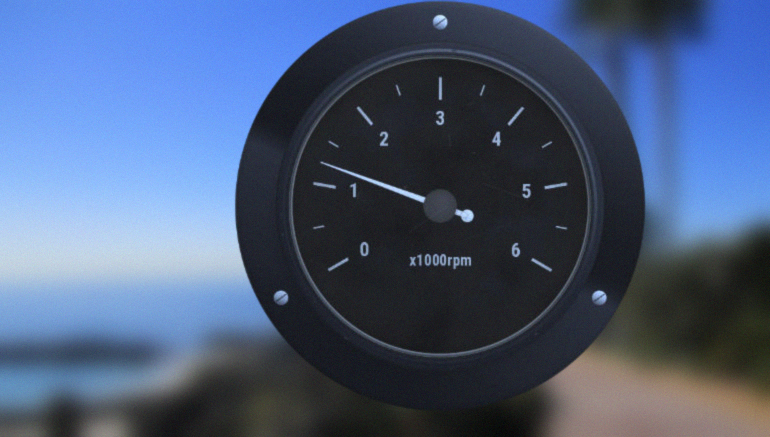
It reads 1250; rpm
